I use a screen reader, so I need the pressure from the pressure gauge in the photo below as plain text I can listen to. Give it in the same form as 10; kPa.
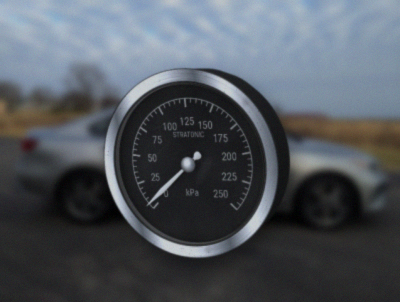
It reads 5; kPa
